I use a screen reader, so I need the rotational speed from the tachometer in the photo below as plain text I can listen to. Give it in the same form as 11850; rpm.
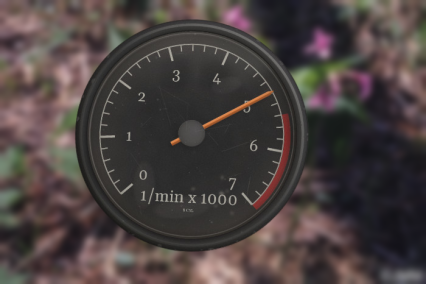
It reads 5000; rpm
